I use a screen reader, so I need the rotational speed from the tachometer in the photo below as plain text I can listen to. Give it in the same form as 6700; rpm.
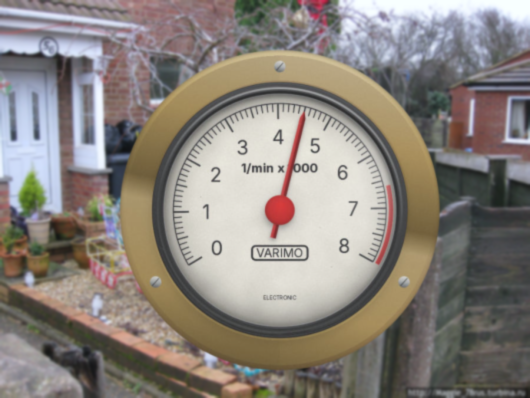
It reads 4500; rpm
